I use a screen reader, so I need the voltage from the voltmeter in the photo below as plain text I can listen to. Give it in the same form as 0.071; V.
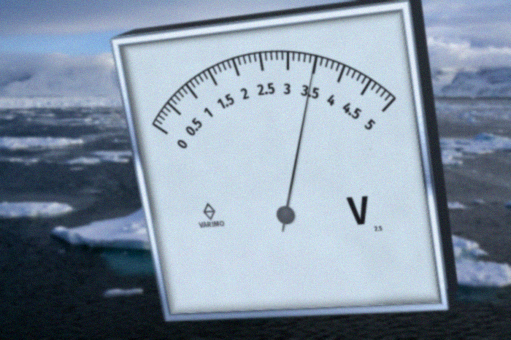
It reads 3.5; V
